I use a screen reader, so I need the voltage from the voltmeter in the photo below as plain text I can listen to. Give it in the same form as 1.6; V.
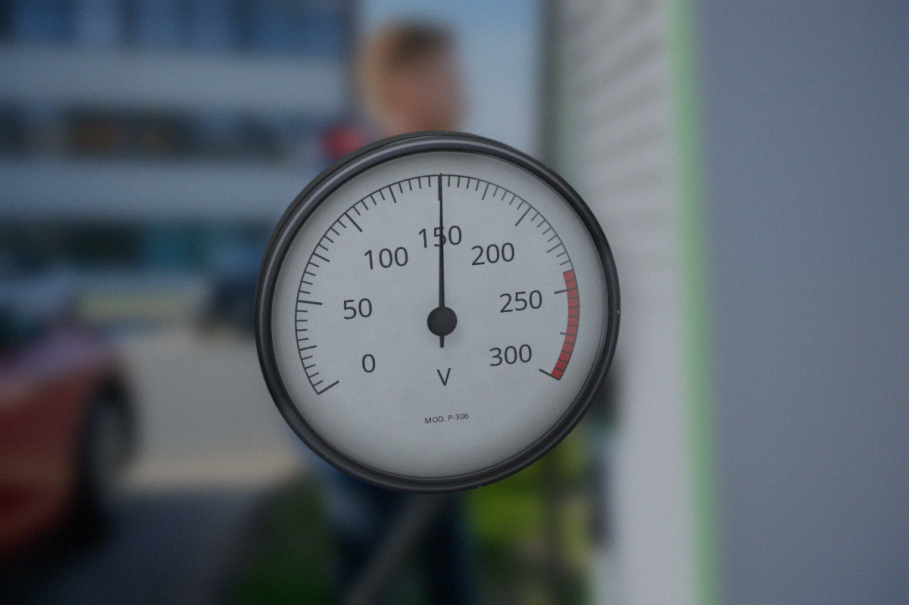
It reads 150; V
